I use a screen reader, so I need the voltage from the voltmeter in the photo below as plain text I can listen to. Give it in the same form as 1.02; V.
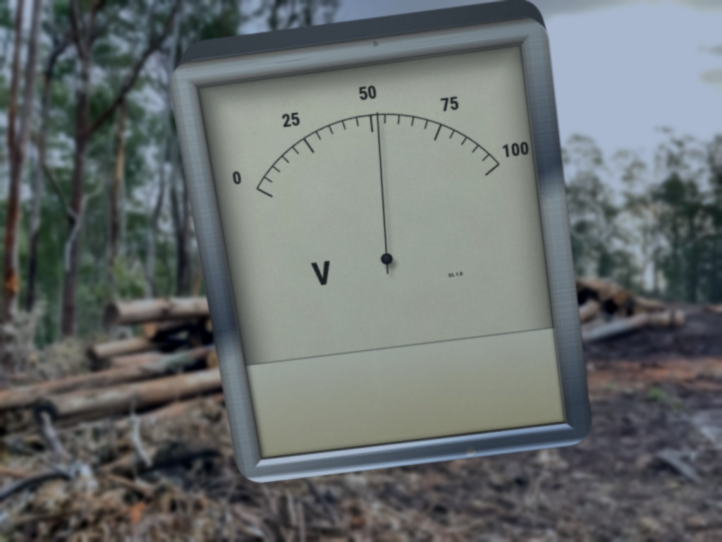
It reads 52.5; V
